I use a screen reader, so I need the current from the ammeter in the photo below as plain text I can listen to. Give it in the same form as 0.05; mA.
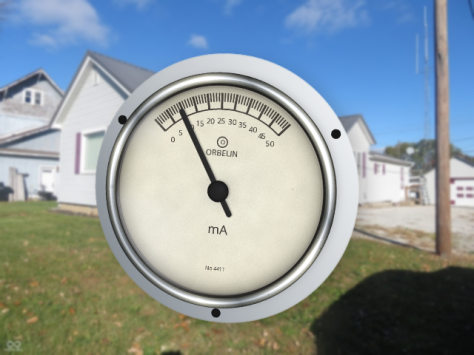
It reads 10; mA
